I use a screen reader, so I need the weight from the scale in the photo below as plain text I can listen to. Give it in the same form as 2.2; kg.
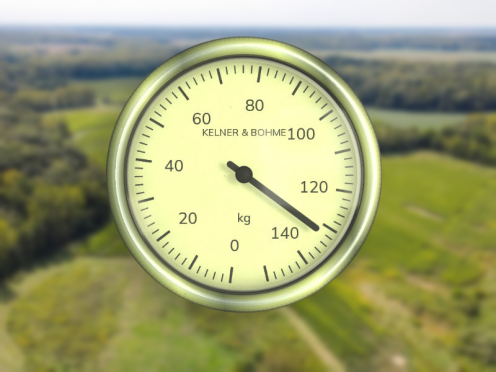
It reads 132; kg
